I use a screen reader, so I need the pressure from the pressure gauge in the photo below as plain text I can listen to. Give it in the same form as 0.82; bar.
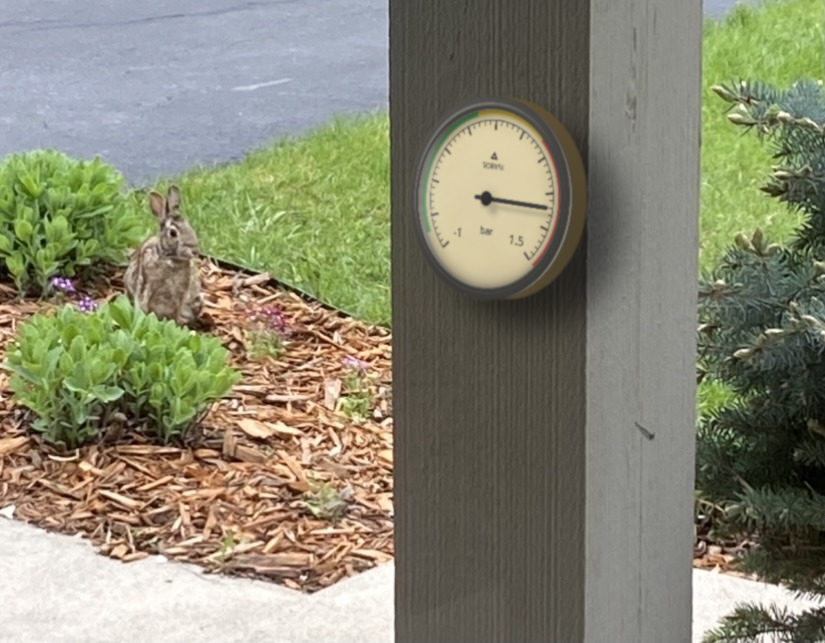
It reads 1.1; bar
